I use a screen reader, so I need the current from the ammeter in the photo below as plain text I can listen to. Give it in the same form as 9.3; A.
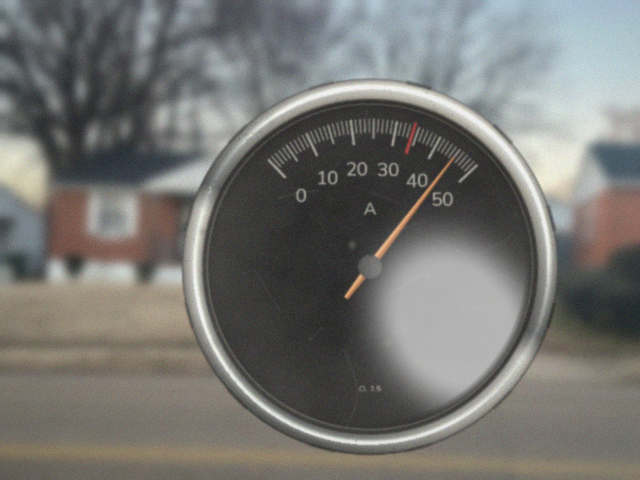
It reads 45; A
